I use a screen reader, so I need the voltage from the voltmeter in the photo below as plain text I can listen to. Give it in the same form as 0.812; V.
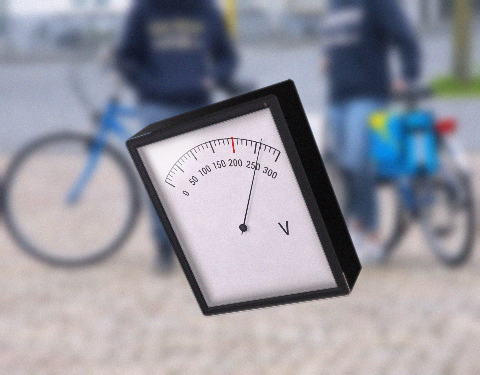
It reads 260; V
